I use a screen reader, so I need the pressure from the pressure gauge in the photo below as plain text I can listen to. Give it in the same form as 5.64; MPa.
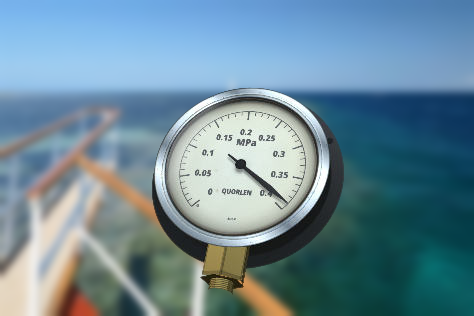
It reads 0.39; MPa
